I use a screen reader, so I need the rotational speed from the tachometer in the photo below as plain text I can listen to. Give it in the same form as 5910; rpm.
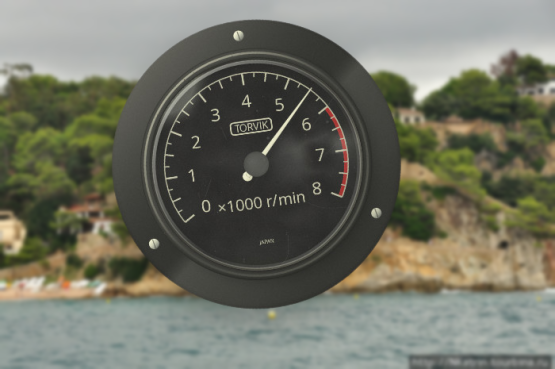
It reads 5500; rpm
